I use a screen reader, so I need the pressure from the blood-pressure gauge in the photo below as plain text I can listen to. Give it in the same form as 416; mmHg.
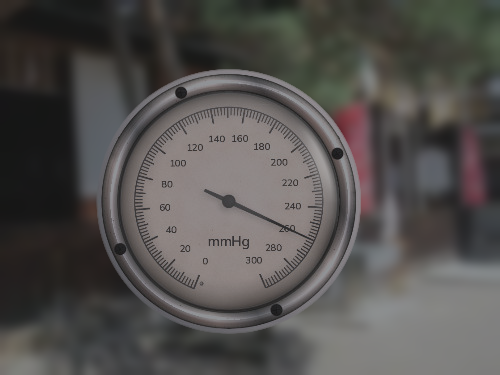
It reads 260; mmHg
